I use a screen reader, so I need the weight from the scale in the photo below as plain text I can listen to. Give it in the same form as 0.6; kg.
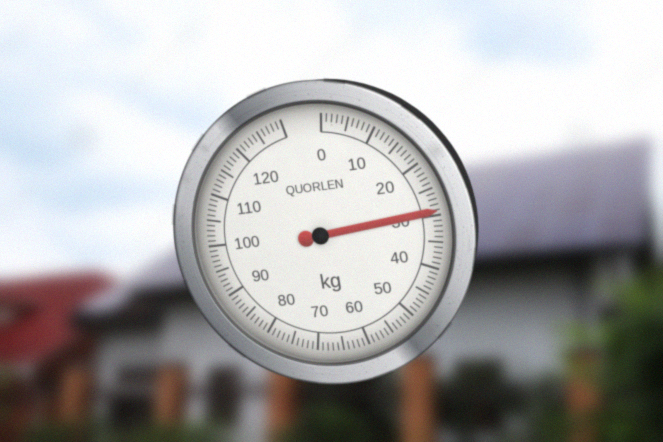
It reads 29; kg
